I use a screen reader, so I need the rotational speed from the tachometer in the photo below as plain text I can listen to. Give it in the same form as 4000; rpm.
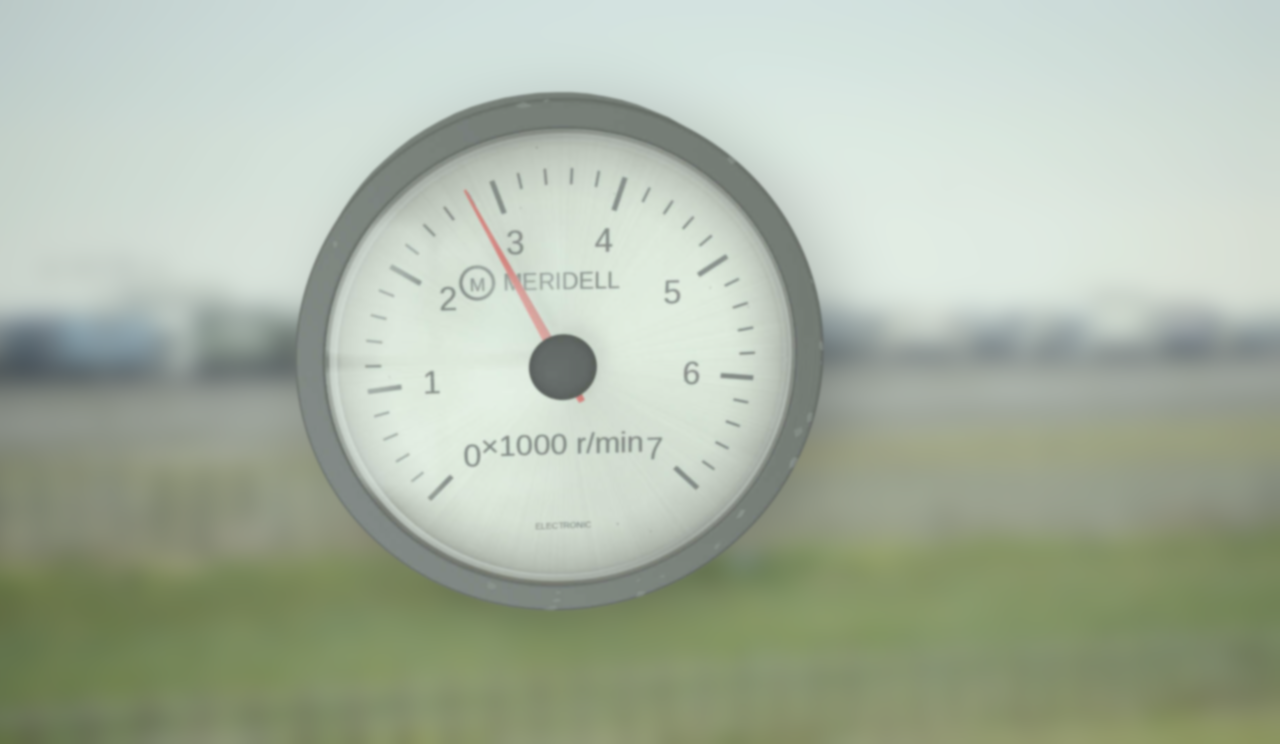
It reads 2800; rpm
